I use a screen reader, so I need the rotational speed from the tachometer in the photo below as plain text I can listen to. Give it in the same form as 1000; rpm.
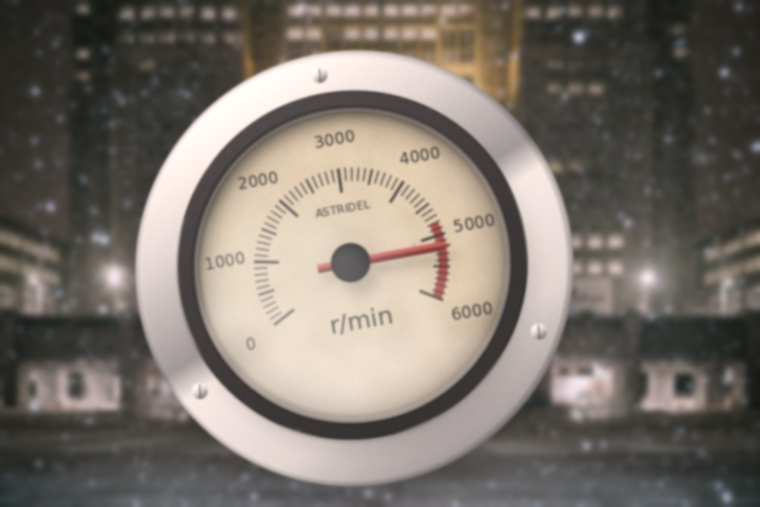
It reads 5200; rpm
